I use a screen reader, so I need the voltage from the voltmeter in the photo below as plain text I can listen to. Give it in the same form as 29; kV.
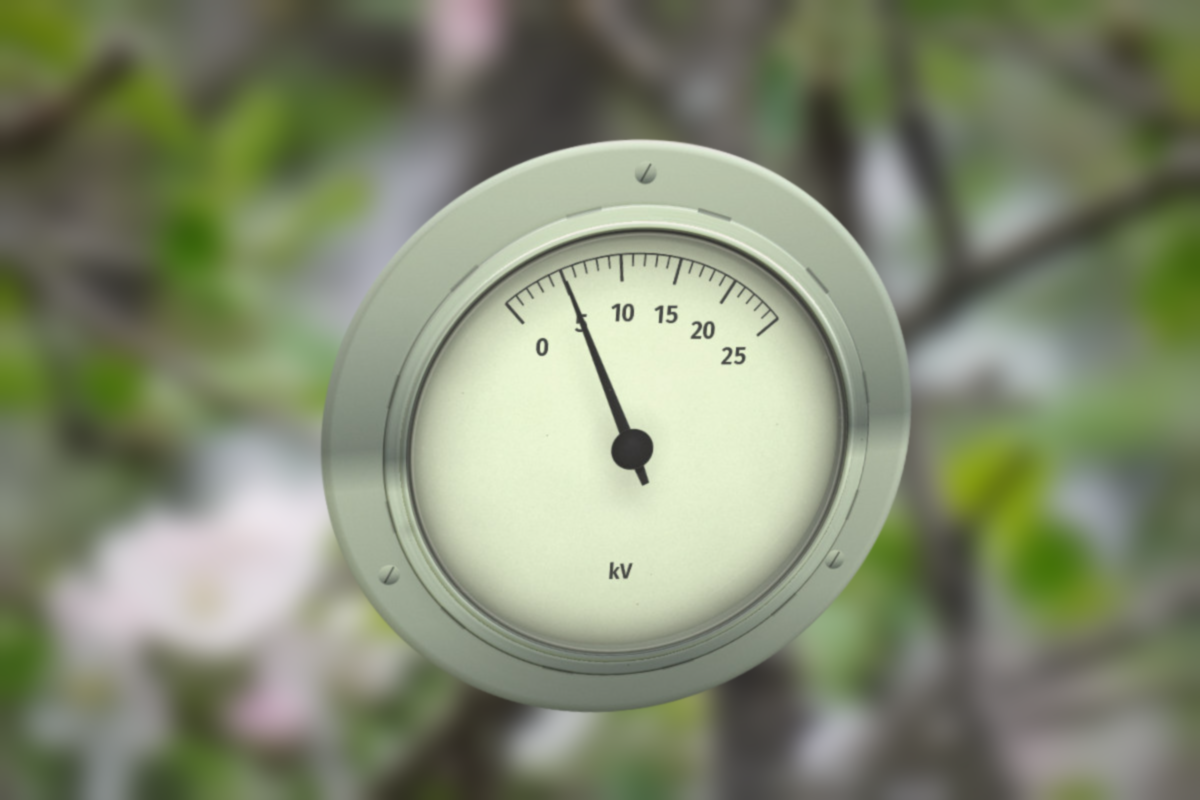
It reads 5; kV
